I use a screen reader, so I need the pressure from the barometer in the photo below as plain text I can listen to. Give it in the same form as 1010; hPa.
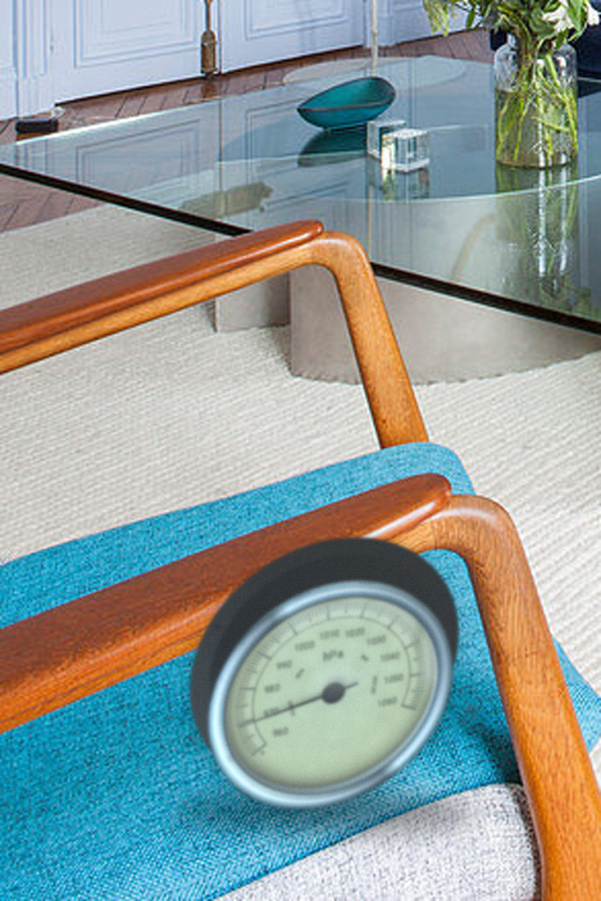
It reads 970; hPa
